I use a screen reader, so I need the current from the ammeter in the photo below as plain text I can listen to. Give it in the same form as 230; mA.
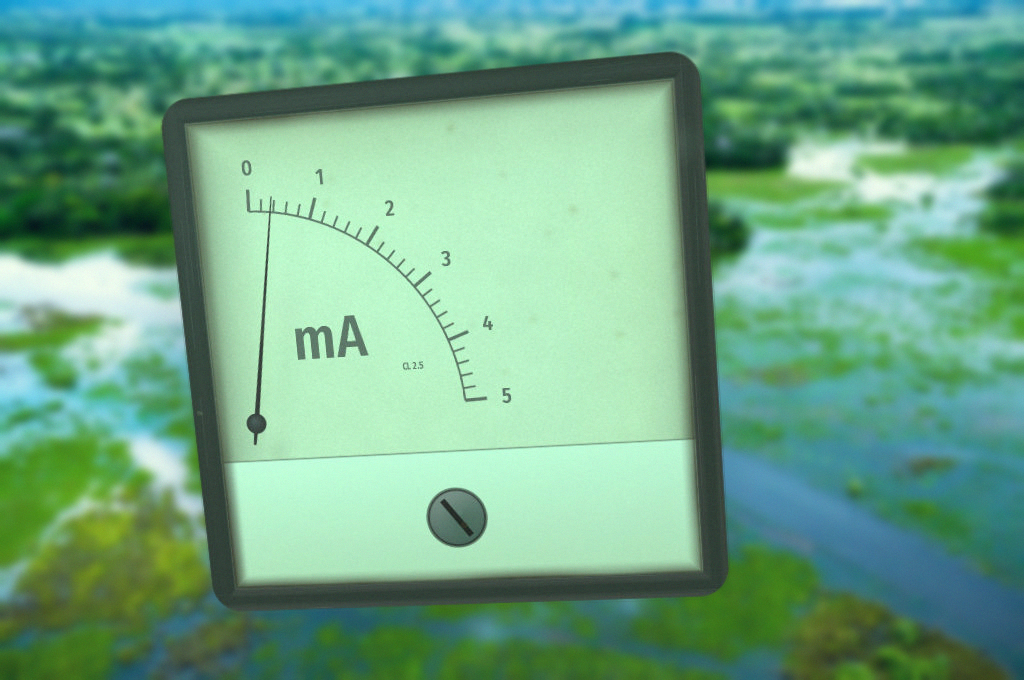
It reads 0.4; mA
